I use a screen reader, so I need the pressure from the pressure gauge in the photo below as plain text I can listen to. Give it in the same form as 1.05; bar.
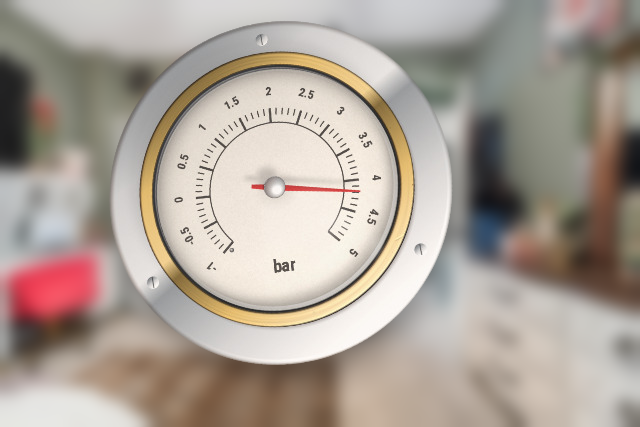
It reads 4.2; bar
